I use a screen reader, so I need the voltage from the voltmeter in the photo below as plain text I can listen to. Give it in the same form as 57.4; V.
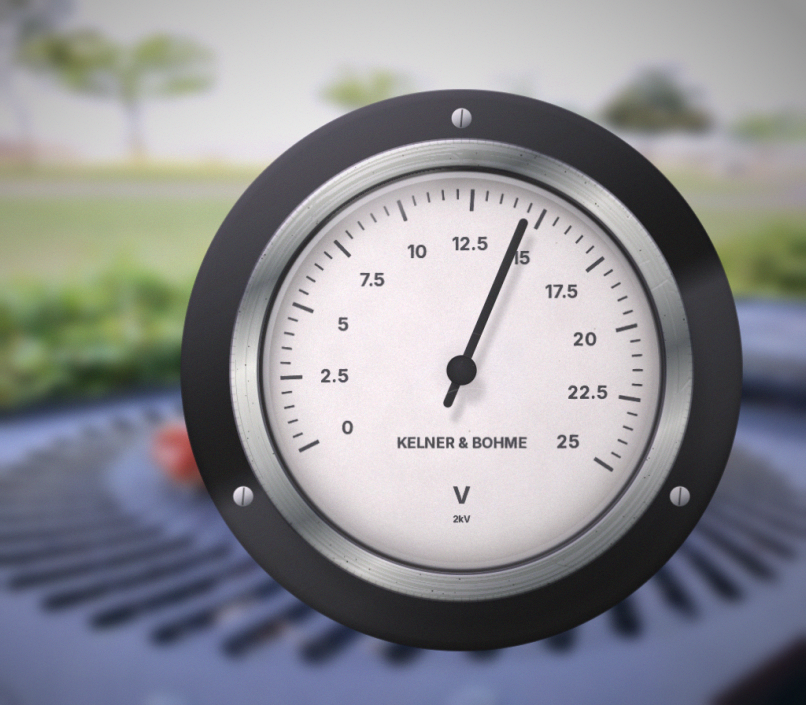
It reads 14.5; V
